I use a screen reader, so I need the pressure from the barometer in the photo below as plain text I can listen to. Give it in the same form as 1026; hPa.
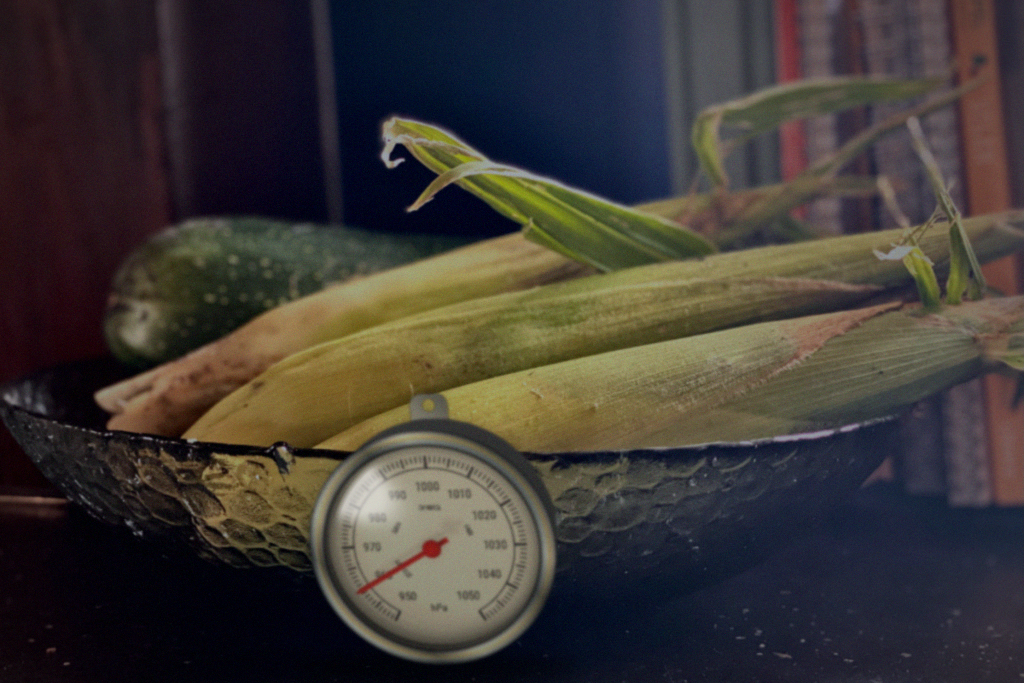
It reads 960; hPa
